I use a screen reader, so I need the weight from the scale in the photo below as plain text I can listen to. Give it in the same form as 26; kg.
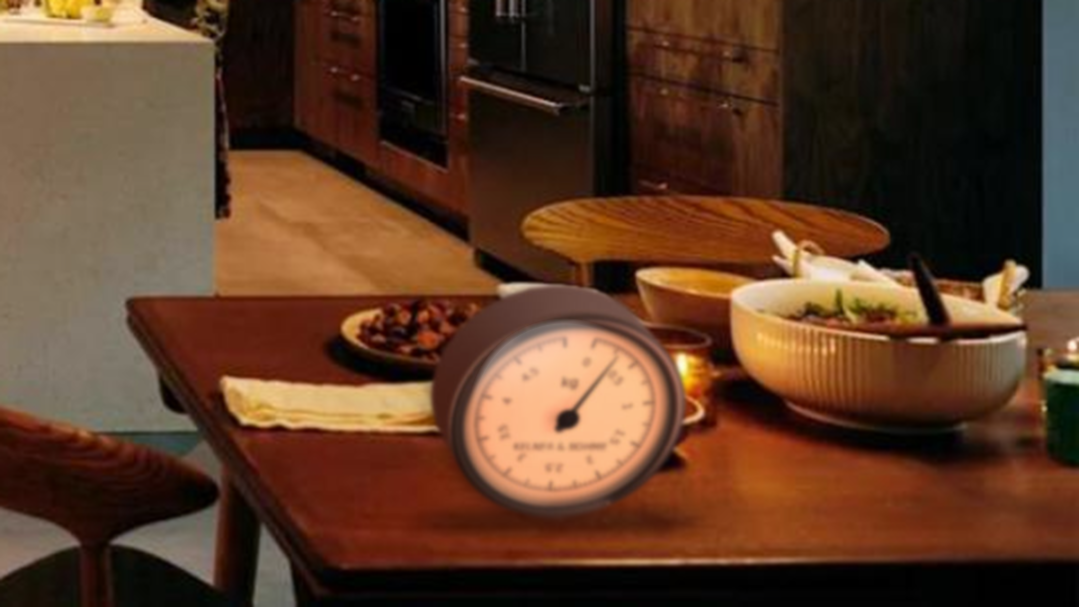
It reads 0.25; kg
